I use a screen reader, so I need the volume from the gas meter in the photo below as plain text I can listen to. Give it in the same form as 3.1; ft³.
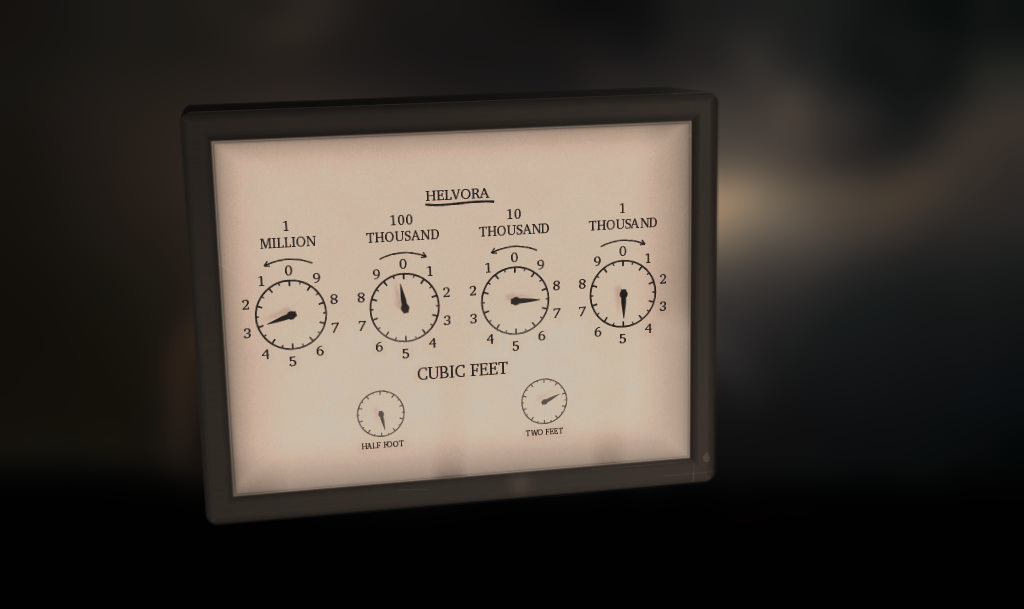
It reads 297500; ft³
